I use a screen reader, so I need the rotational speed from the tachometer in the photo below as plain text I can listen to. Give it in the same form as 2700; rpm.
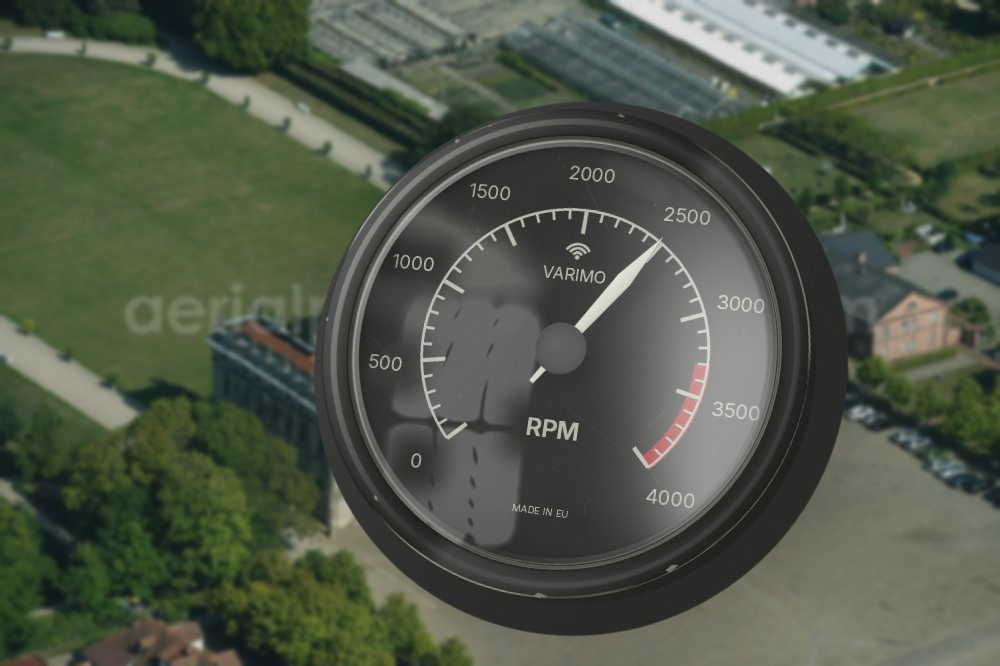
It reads 2500; rpm
